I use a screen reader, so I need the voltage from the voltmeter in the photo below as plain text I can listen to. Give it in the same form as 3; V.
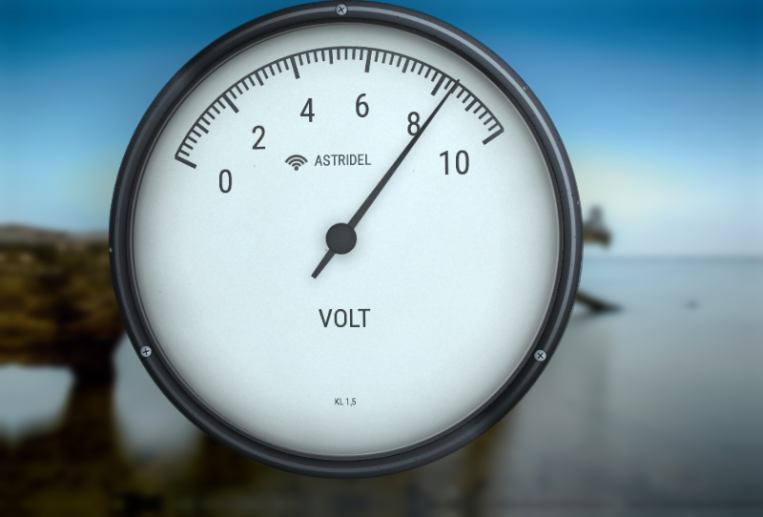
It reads 8.4; V
